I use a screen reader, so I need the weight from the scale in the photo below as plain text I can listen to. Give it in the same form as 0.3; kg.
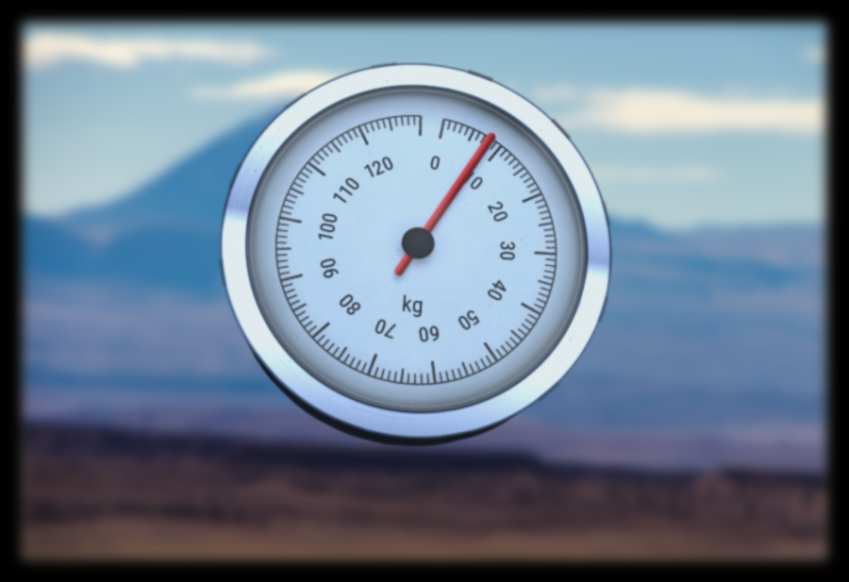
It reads 8; kg
